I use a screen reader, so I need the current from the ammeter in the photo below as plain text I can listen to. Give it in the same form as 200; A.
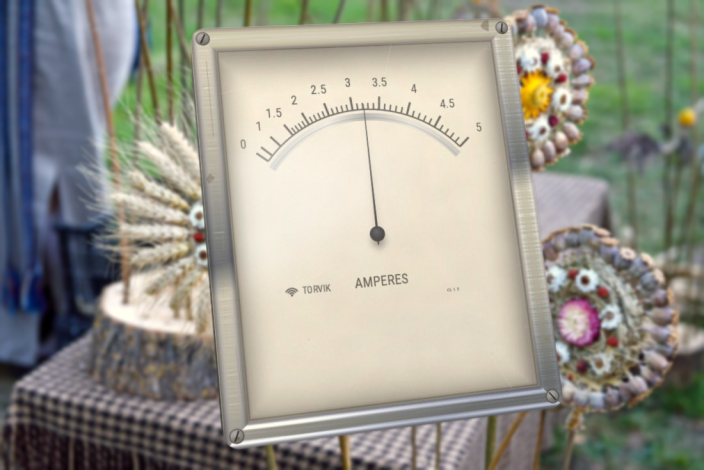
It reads 3.2; A
